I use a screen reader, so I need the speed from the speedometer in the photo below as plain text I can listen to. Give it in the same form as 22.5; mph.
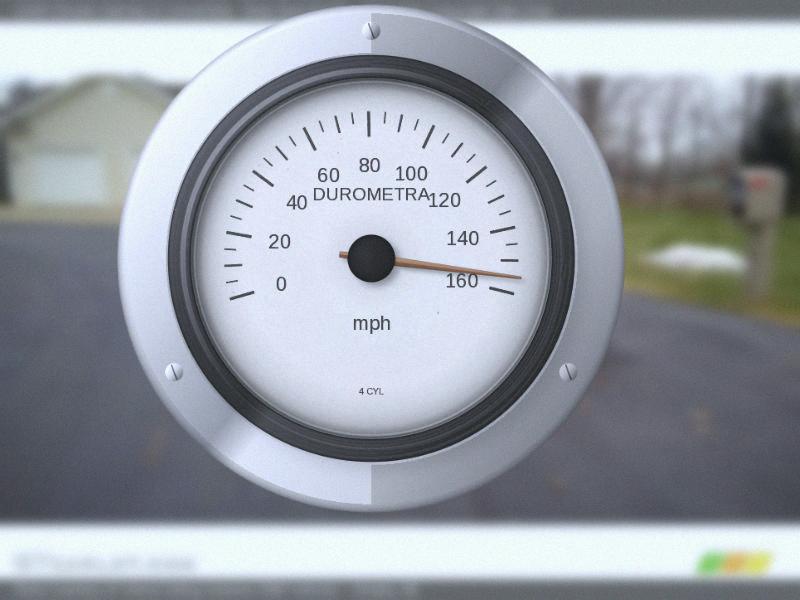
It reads 155; mph
